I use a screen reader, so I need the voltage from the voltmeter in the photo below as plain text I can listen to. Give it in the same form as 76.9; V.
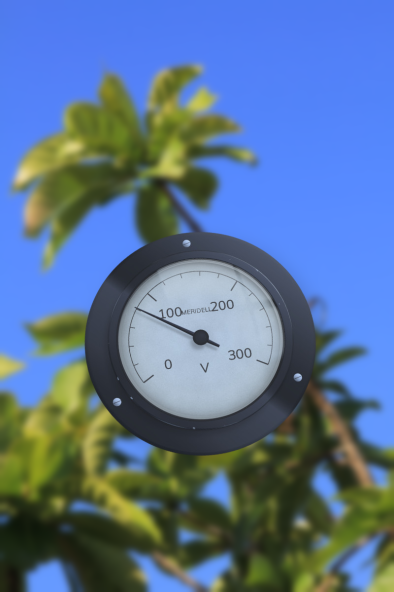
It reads 80; V
